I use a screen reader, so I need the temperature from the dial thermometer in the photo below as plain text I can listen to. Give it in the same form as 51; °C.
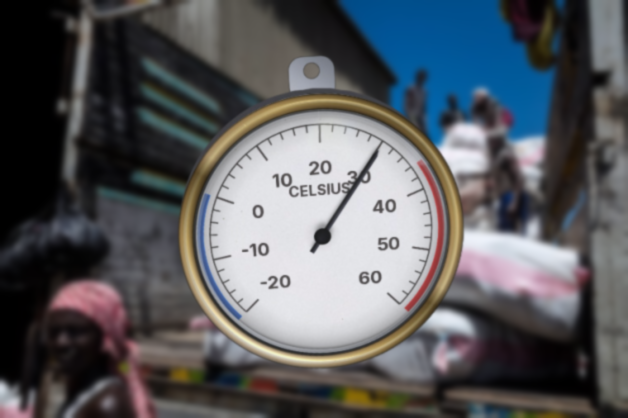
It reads 30; °C
